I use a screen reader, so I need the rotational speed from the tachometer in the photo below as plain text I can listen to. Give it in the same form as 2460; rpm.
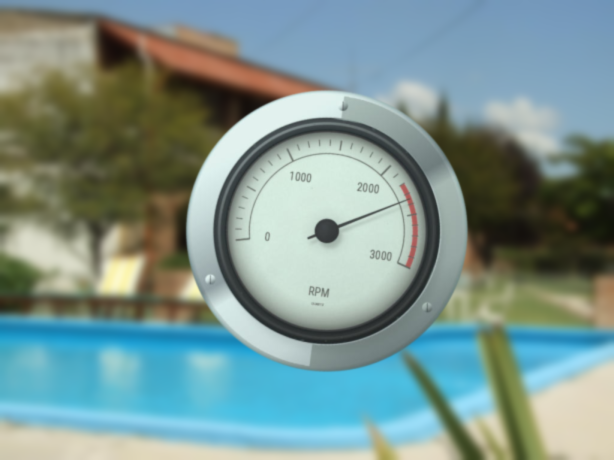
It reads 2350; rpm
